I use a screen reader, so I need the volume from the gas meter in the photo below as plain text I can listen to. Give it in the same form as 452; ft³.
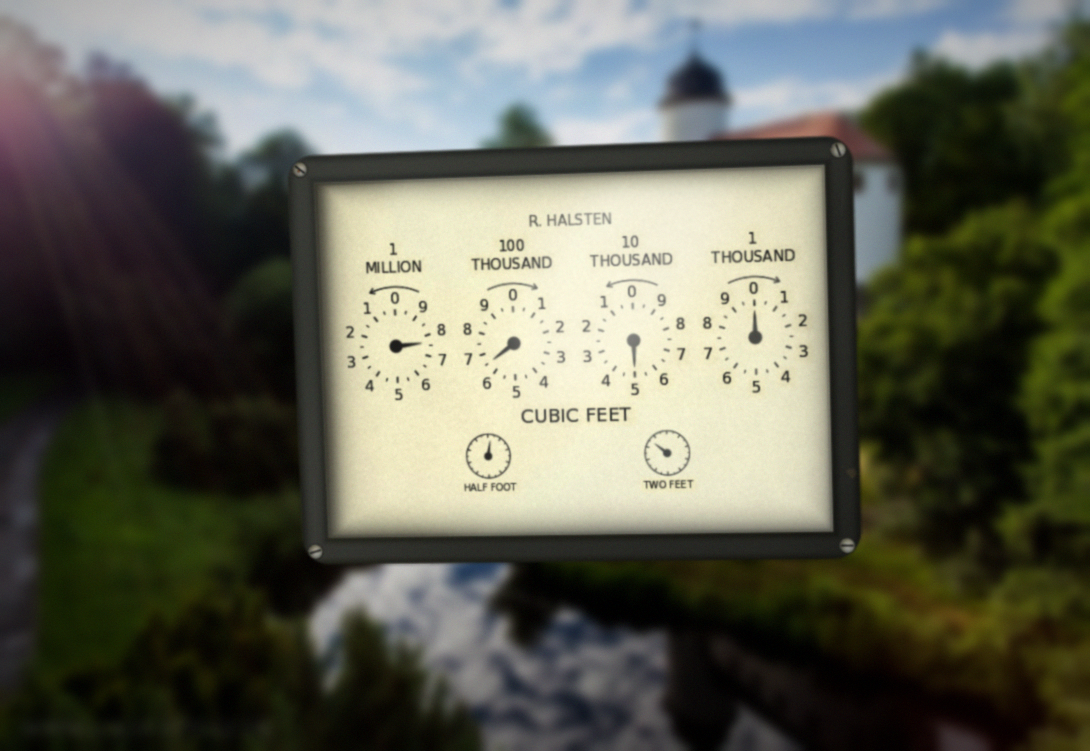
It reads 765000; ft³
